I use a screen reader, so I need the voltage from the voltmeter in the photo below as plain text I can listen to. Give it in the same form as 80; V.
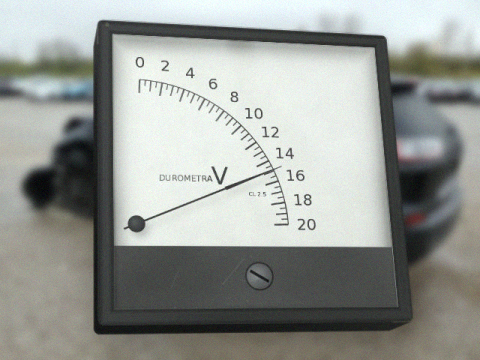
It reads 15; V
